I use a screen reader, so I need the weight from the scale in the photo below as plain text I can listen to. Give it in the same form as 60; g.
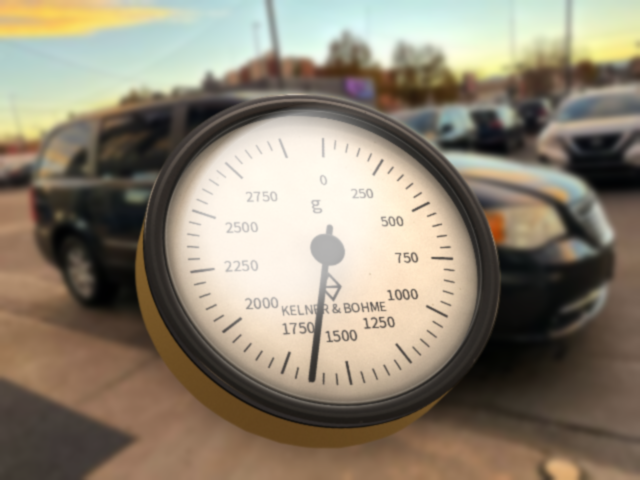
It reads 1650; g
